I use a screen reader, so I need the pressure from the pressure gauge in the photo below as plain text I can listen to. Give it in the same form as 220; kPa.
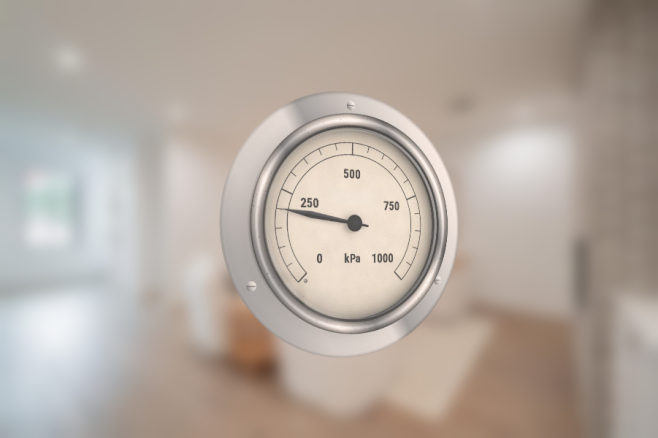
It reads 200; kPa
